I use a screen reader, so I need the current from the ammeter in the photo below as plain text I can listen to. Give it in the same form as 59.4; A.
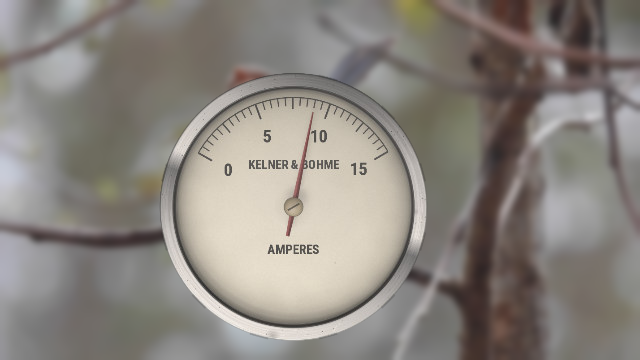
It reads 9; A
